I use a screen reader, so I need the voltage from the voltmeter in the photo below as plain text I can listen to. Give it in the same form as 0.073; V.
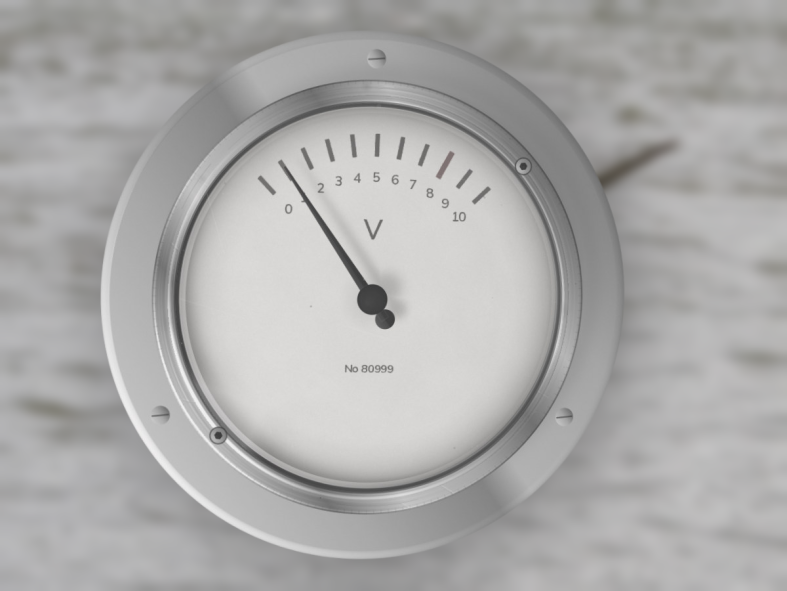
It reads 1; V
